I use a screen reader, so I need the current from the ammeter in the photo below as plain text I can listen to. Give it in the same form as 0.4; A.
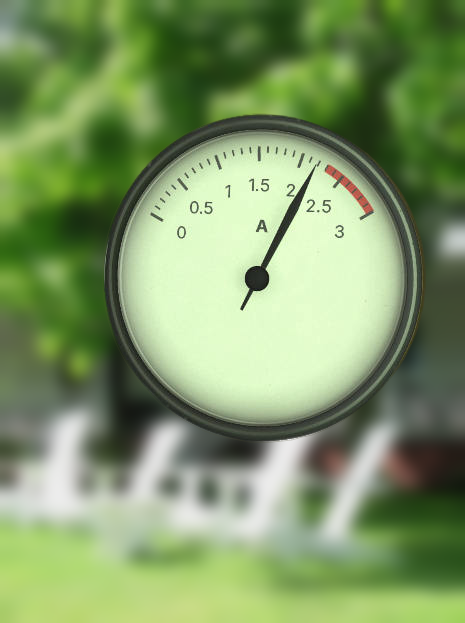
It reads 2.2; A
